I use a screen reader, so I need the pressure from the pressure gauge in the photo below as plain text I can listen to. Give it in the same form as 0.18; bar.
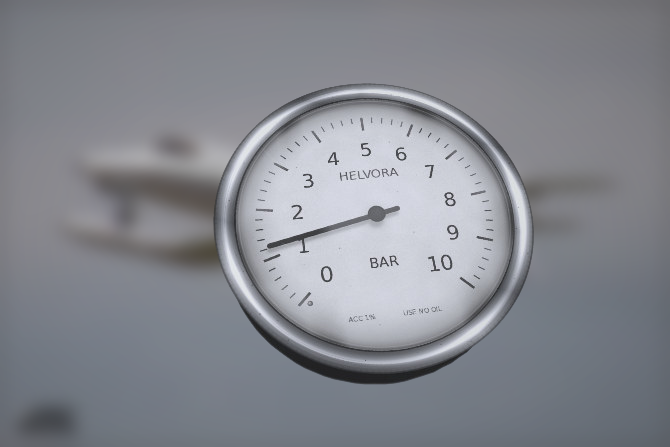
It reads 1.2; bar
